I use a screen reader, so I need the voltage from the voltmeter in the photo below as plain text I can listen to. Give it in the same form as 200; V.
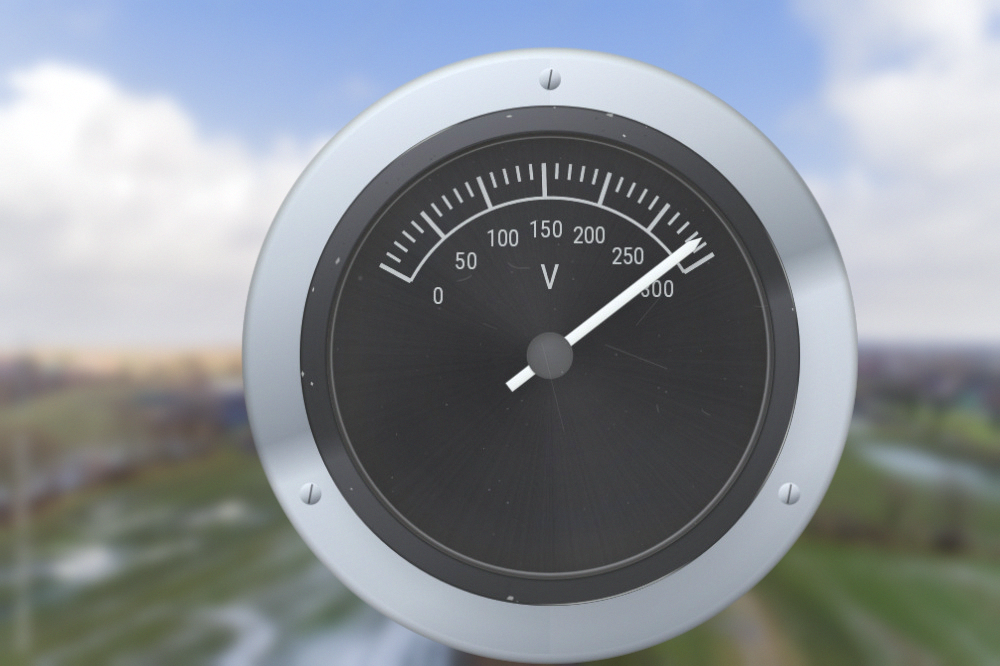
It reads 285; V
